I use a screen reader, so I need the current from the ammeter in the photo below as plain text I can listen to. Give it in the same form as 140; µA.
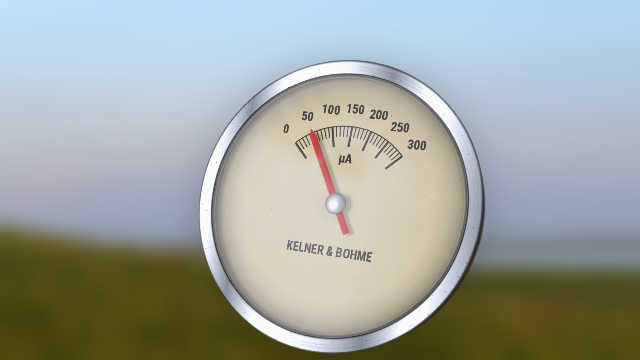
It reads 50; µA
